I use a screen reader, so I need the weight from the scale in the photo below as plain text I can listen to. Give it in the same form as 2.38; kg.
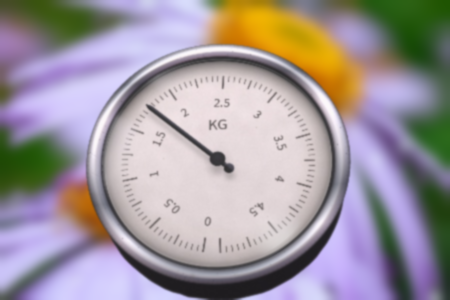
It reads 1.75; kg
